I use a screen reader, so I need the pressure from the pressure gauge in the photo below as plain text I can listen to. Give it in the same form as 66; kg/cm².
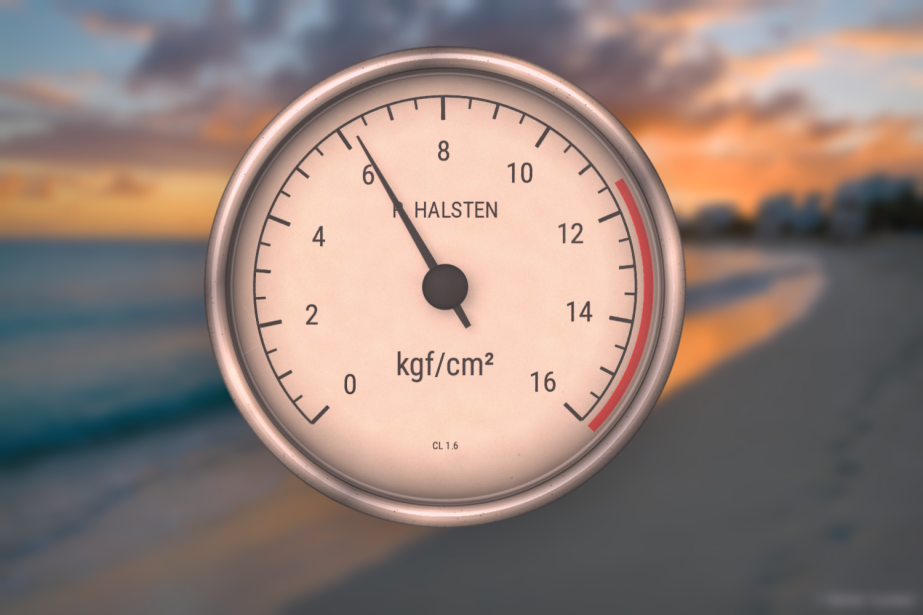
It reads 6.25; kg/cm²
